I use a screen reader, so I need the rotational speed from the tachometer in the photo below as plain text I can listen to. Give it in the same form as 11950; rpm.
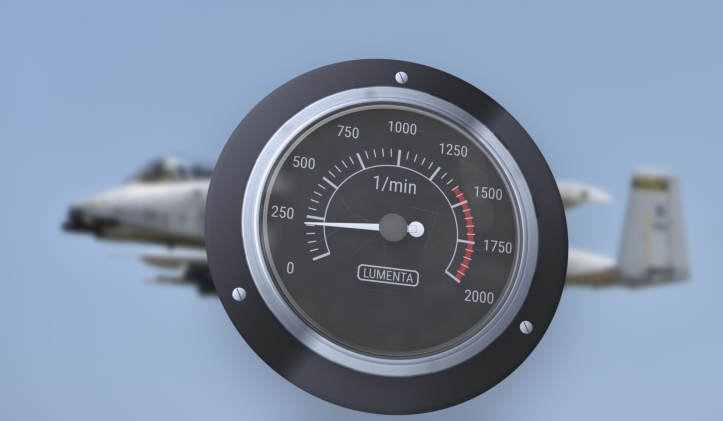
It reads 200; rpm
